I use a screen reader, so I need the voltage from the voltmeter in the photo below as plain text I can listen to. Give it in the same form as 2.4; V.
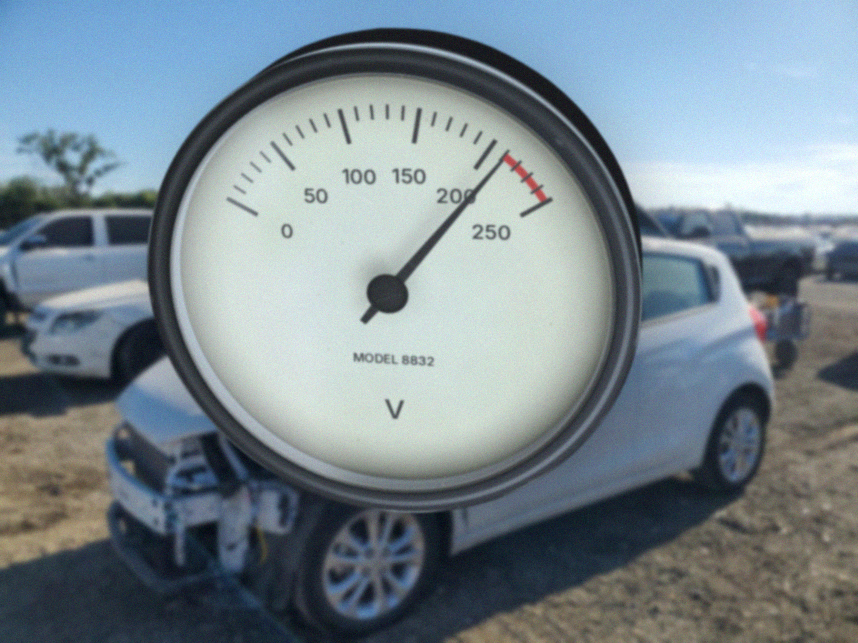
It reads 210; V
